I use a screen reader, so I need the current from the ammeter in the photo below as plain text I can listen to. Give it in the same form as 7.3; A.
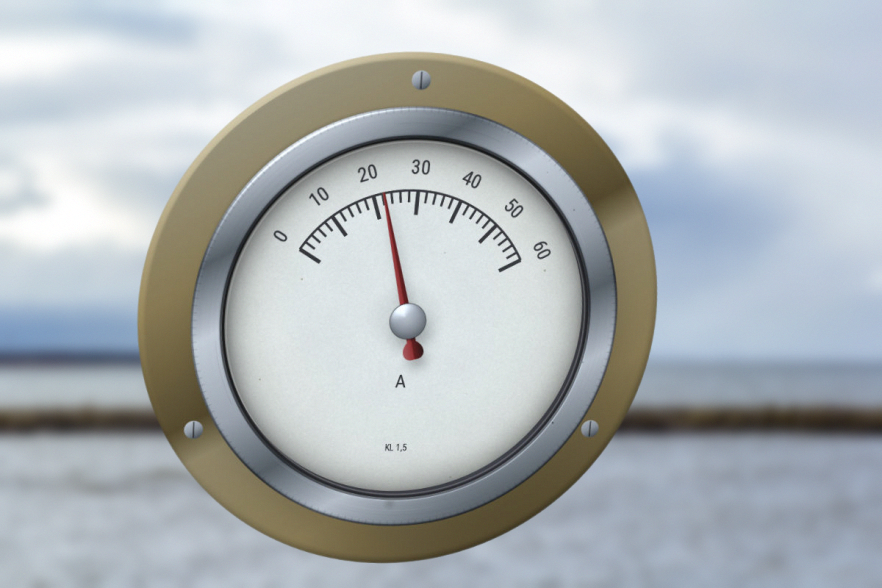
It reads 22; A
